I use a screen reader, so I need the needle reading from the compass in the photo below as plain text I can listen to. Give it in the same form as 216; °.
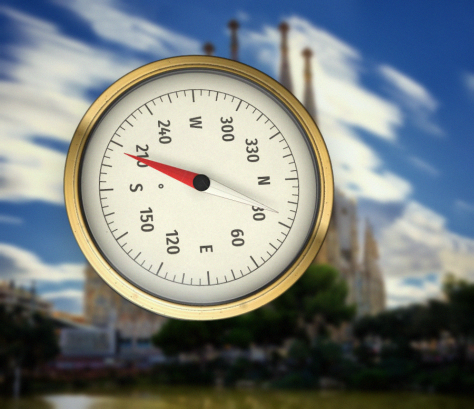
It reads 205; °
